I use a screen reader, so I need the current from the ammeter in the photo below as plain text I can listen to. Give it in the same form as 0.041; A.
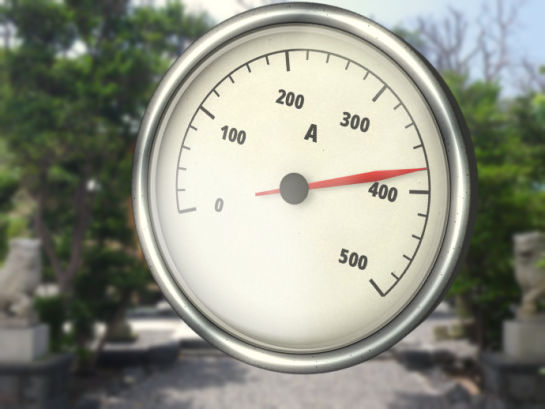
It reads 380; A
